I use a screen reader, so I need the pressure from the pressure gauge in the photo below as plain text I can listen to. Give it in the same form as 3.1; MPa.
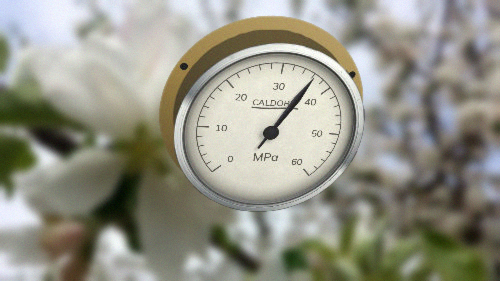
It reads 36; MPa
